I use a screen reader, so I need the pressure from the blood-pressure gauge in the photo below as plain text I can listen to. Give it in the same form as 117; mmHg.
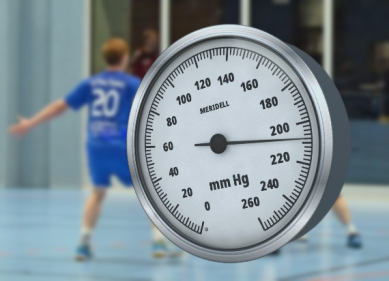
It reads 208; mmHg
